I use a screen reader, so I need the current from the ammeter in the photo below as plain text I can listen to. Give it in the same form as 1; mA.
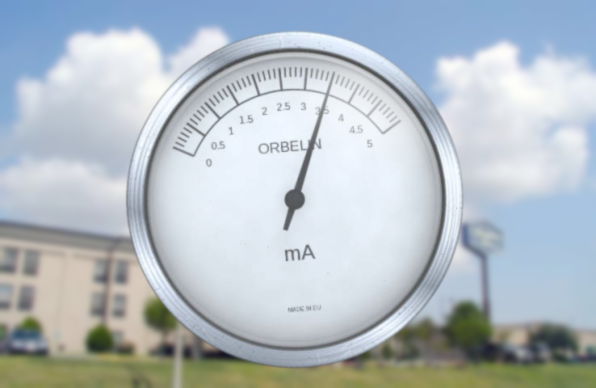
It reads 3.5; mA
